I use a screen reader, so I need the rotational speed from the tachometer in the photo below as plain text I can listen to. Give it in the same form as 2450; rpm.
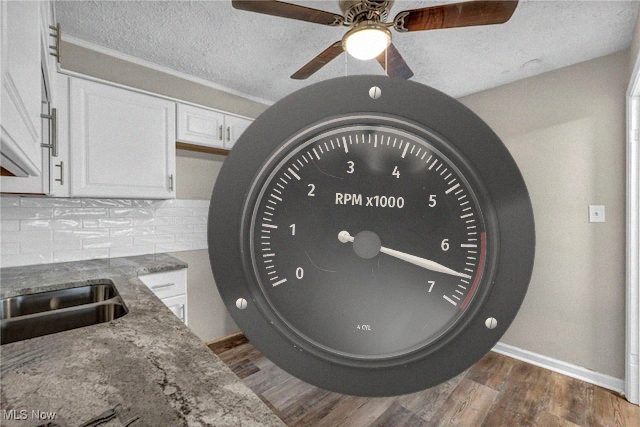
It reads 6500; rpm
